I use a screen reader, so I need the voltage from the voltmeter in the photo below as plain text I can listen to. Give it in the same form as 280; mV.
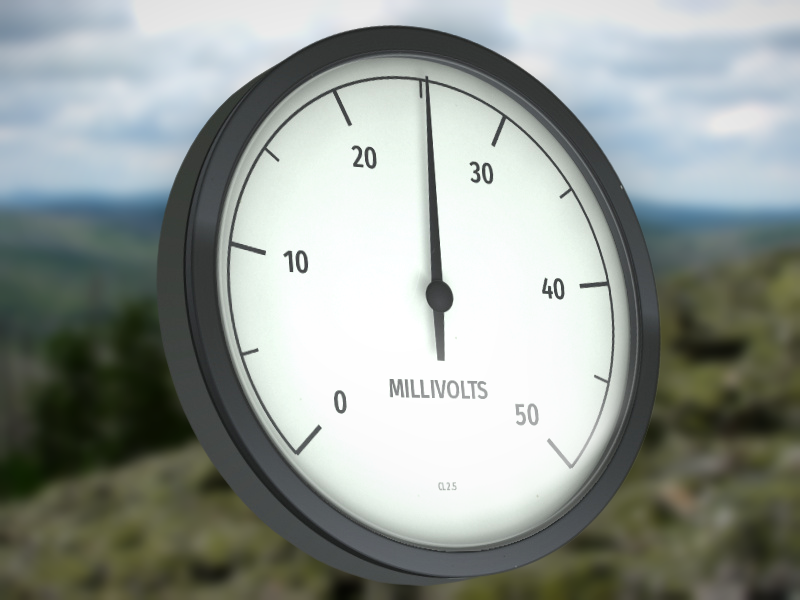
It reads 25; mV
